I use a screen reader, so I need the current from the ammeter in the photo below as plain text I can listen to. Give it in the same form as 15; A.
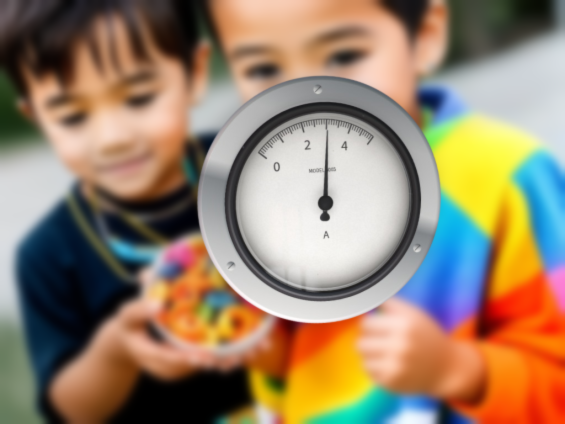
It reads 3; A
